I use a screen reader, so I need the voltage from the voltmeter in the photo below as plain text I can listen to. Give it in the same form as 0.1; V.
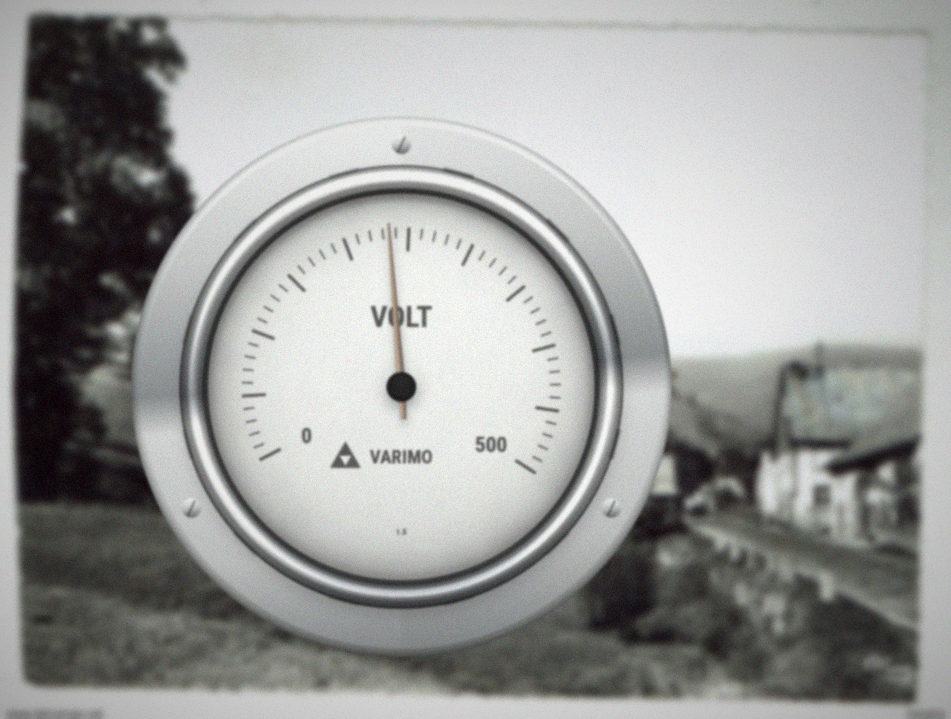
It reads 235; V
